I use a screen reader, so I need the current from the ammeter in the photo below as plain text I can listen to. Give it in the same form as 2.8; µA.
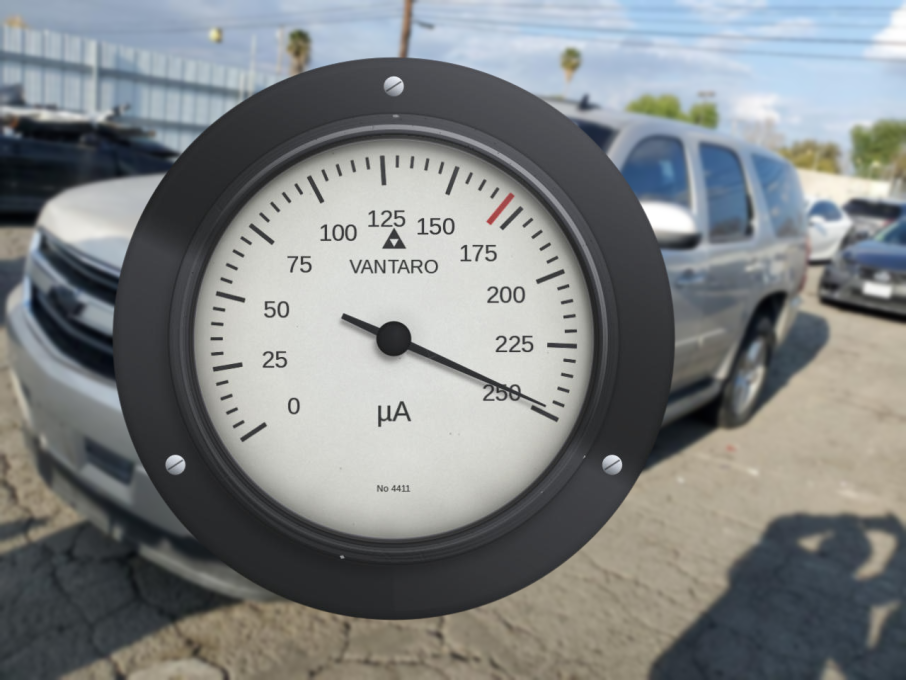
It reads 247.5; µA
